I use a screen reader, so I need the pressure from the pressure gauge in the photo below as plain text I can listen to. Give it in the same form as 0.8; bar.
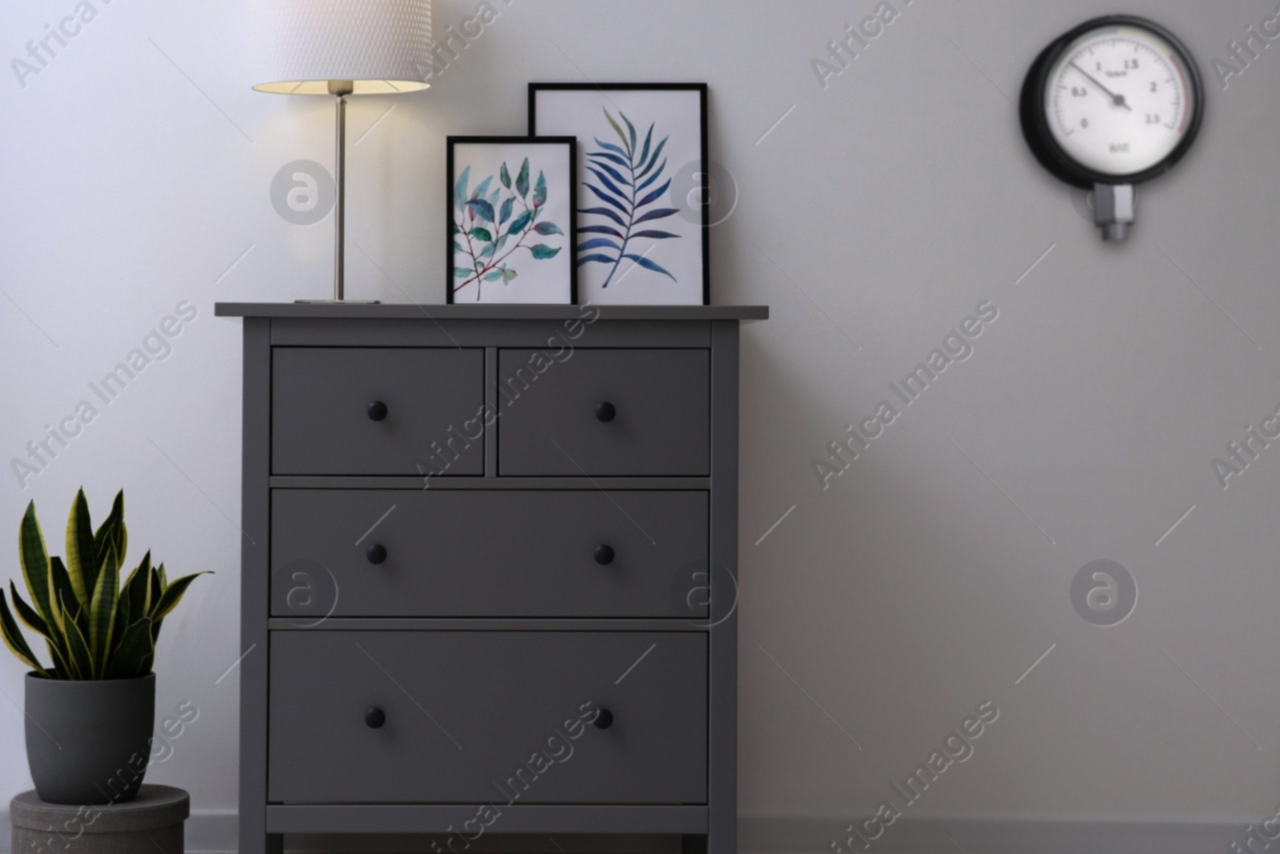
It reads 0.75; bar
